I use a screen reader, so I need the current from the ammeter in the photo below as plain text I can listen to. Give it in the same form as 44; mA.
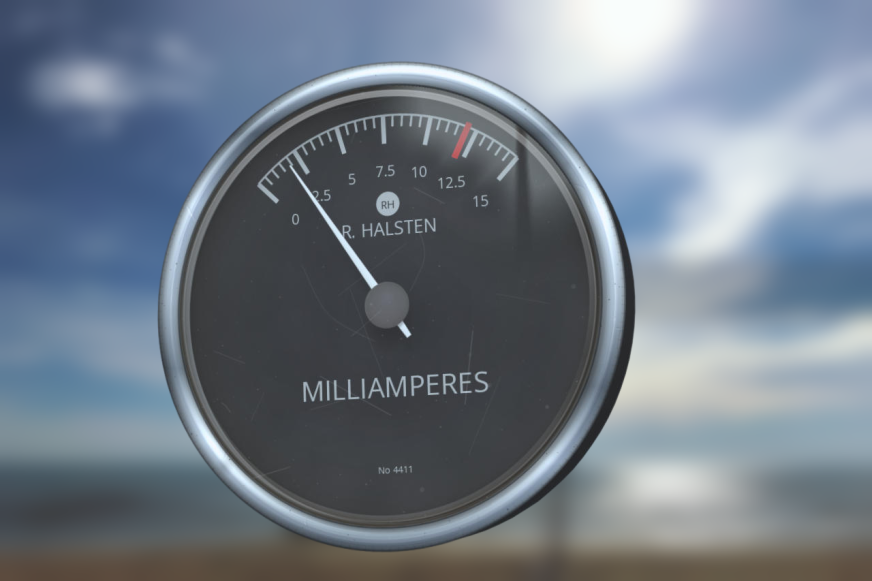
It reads 2; mA
